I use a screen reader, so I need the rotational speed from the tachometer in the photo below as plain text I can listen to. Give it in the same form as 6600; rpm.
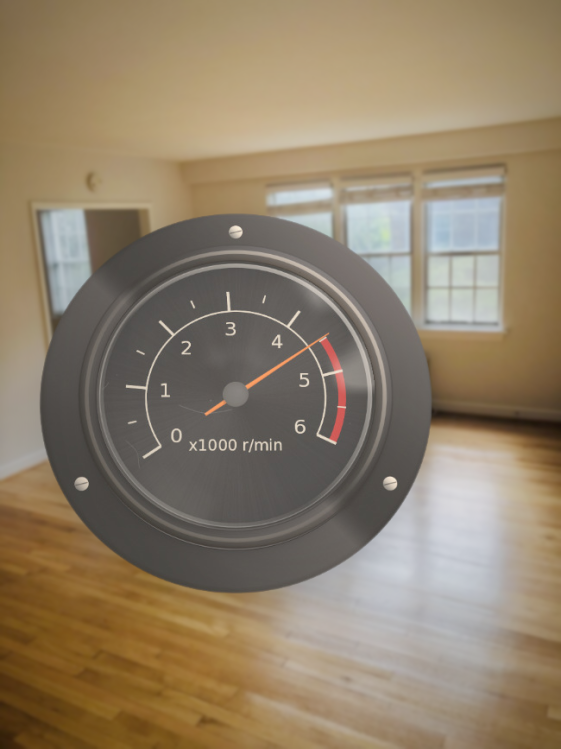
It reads 4500; rpm
